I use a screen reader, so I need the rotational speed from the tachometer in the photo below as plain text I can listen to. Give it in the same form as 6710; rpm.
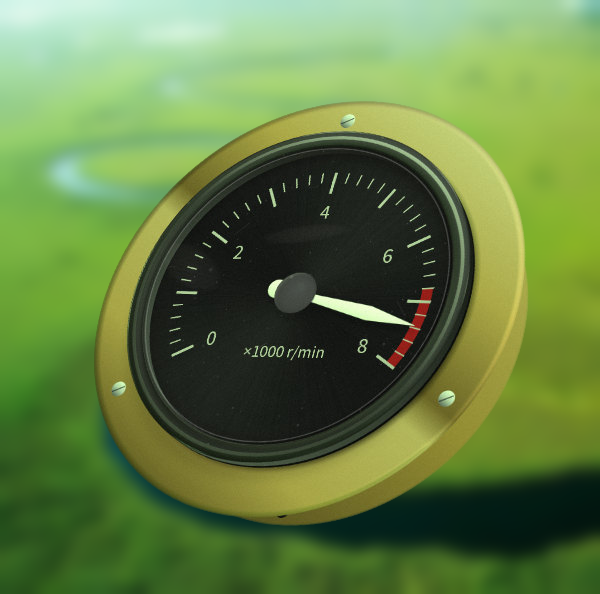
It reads 7400; rpm
